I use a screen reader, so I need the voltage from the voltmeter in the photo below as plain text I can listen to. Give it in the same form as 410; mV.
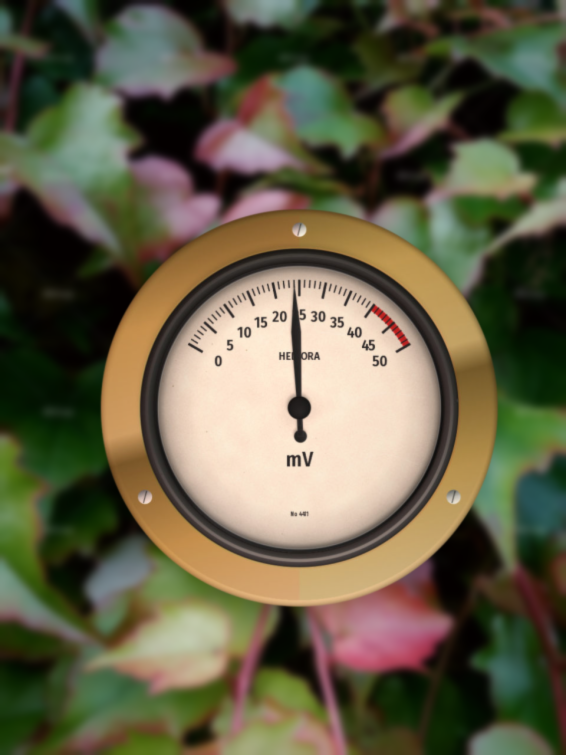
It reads 24; mV
